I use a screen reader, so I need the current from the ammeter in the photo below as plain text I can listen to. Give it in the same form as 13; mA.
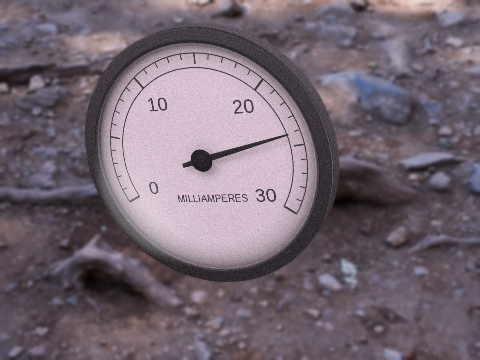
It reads 24; mA
